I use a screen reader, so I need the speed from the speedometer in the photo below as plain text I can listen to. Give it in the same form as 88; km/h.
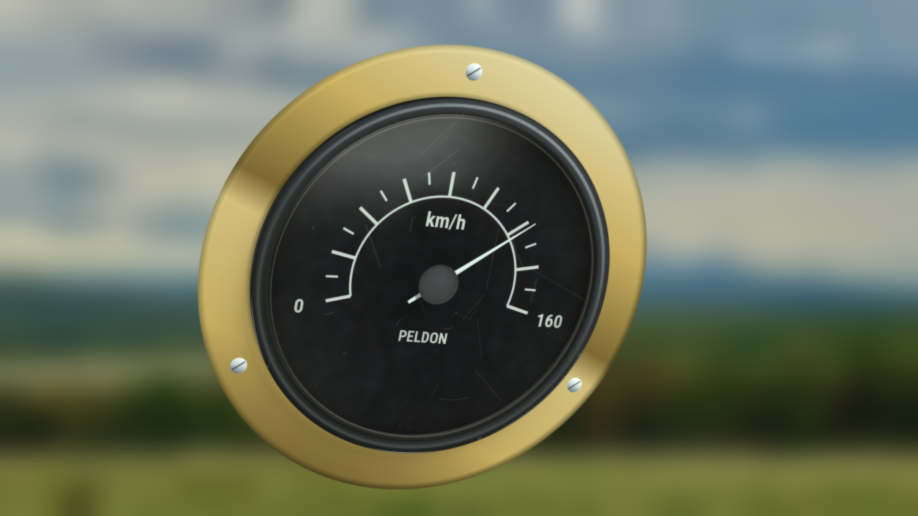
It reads 120; km/h
